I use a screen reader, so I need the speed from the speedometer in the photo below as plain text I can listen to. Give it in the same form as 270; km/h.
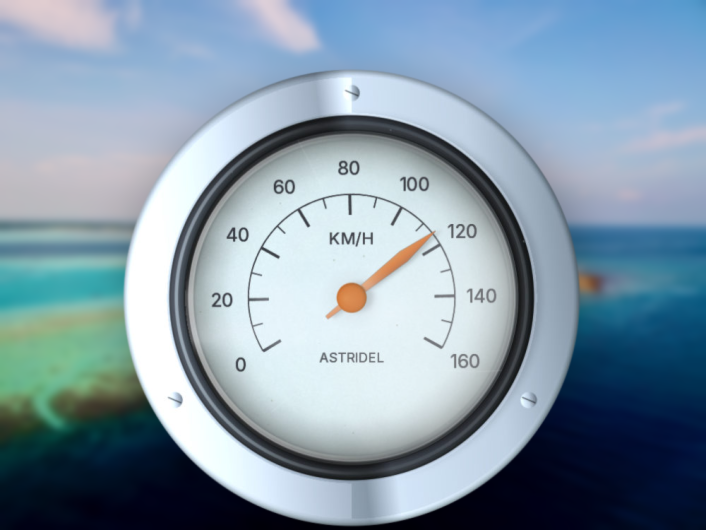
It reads 115; km/h
